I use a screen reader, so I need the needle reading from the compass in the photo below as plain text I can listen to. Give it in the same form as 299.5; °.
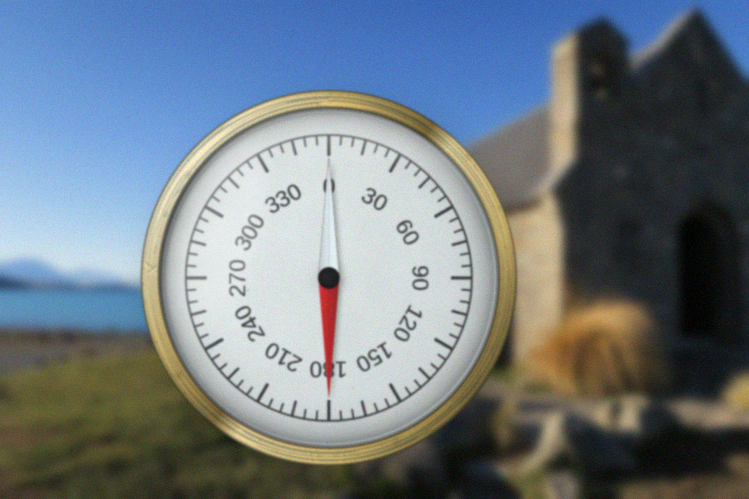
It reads 180; °
